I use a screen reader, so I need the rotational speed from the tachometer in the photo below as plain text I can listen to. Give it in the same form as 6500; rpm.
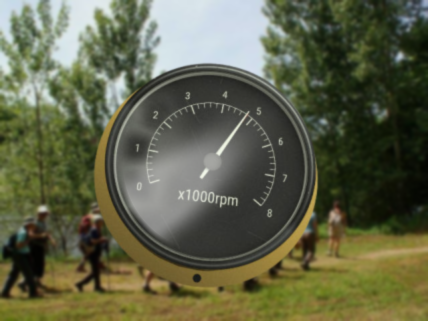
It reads 4800; rpm
